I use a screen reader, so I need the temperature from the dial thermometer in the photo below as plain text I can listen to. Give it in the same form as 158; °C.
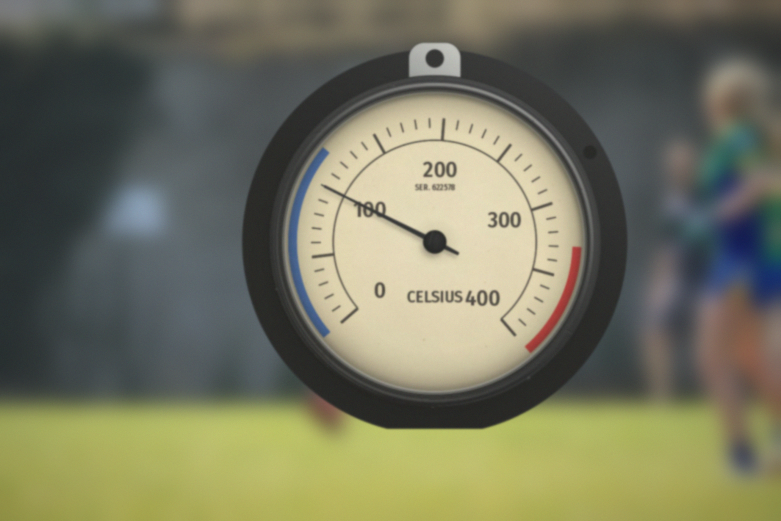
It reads 100; °C
